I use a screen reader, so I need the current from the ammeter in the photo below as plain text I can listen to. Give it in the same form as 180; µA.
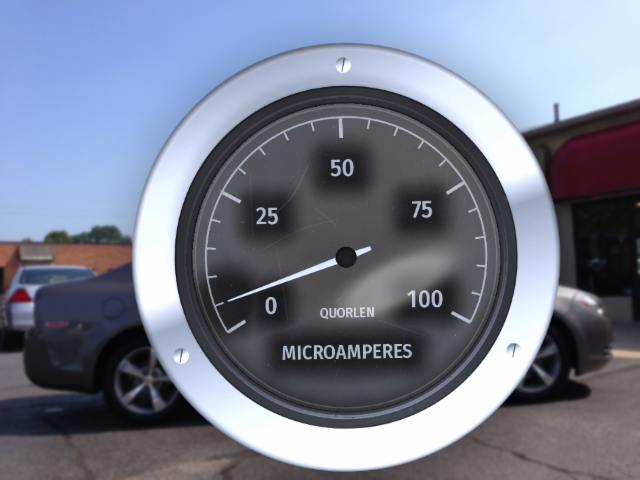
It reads 5; µA
